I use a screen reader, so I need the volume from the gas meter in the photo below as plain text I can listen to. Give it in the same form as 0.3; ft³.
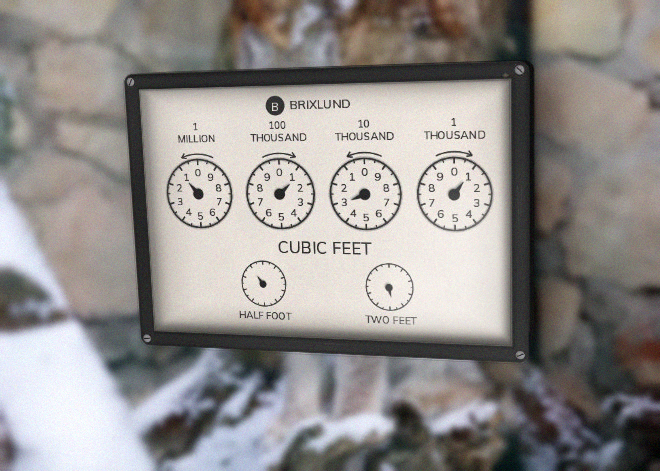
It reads 113100; ft³
